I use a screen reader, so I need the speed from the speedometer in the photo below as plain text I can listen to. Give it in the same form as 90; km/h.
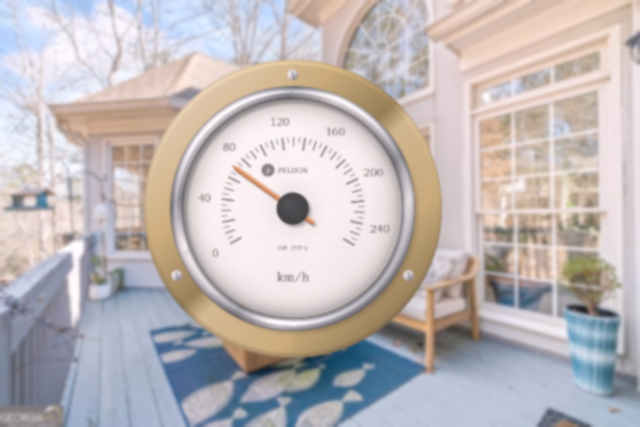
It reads 70; km/h
